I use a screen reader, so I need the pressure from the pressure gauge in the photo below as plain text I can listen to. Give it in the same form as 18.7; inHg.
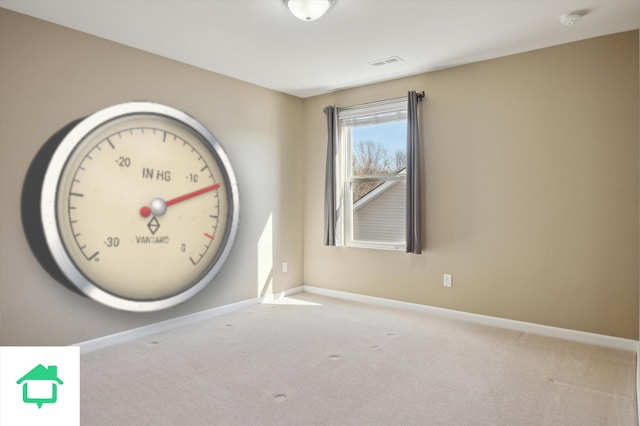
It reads -8; inHg
